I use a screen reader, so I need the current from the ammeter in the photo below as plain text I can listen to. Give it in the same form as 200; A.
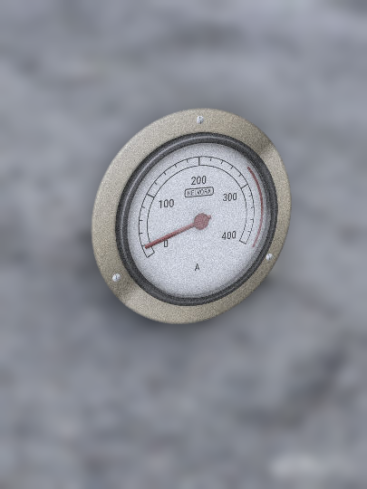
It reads 20; A
